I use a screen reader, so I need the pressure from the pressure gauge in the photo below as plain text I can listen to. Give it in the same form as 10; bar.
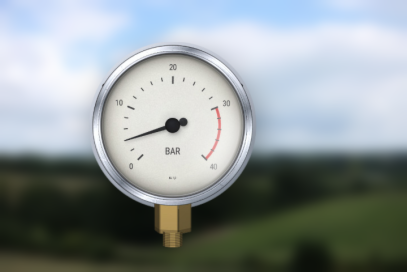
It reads 4; bar
